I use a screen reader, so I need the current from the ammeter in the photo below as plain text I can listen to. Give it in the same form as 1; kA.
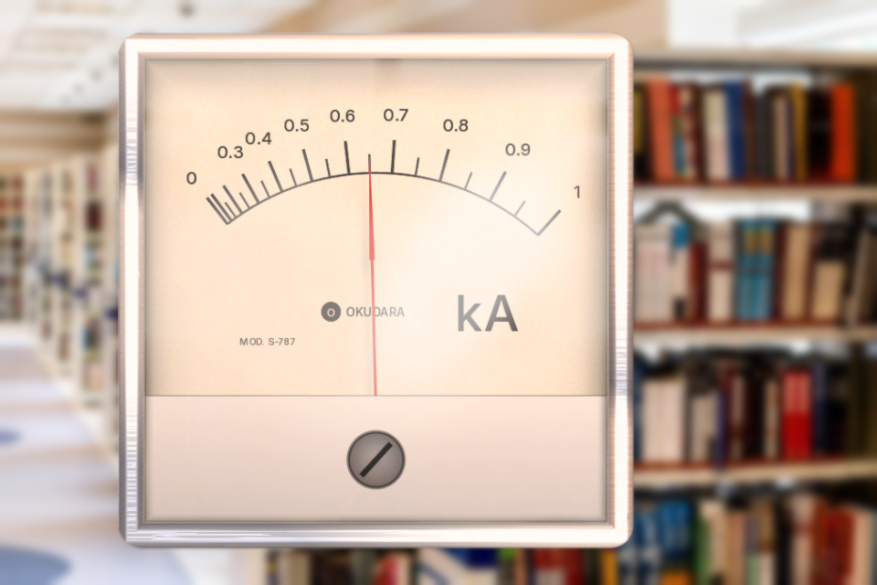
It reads 0.65; kA
